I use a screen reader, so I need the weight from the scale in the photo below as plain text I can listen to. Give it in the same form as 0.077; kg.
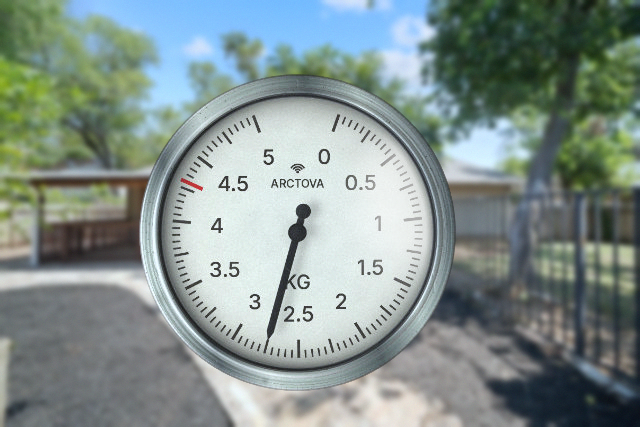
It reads 2.75; kg
